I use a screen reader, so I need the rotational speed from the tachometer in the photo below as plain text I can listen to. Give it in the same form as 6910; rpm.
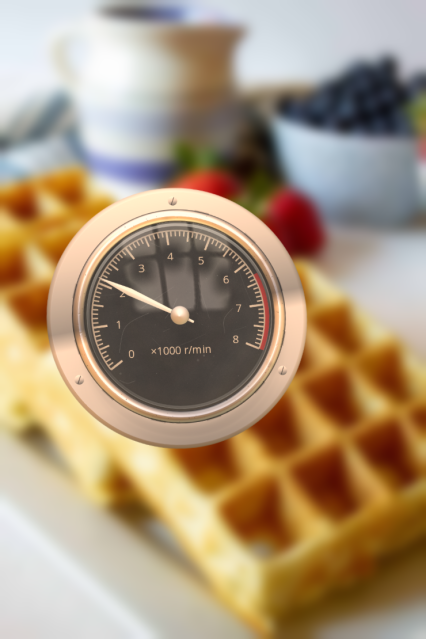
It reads 2100; rpm
